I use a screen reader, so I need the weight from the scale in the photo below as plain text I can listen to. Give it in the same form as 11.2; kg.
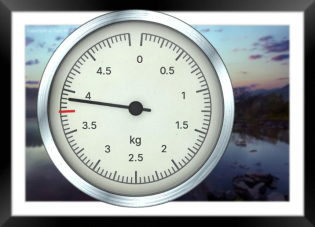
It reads 3.9; kg
